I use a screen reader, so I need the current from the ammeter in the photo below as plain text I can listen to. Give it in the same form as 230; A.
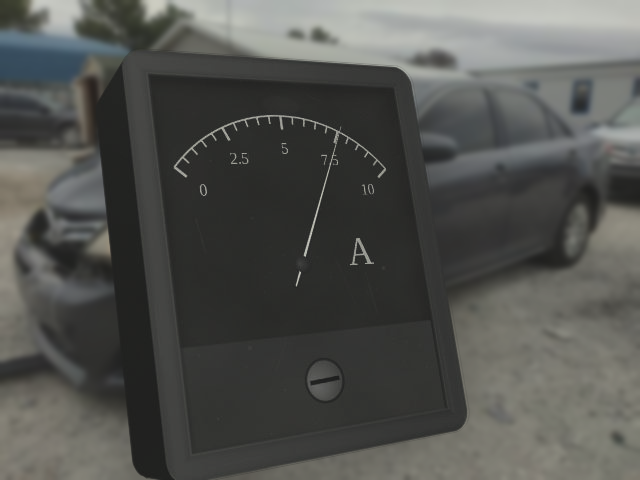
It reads 7.5; A
